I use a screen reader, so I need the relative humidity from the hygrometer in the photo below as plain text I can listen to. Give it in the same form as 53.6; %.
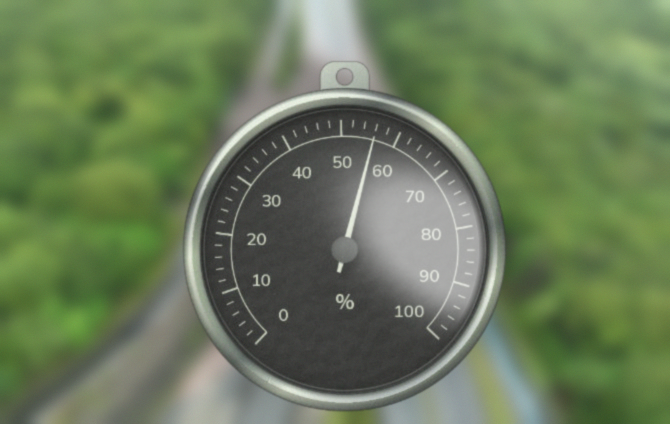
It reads 56; %
